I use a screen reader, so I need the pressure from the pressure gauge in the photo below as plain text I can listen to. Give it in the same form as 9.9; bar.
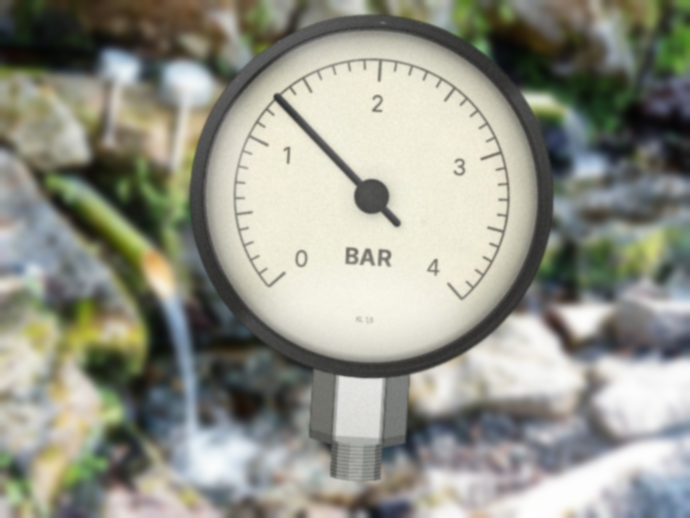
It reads 1.3; bar
